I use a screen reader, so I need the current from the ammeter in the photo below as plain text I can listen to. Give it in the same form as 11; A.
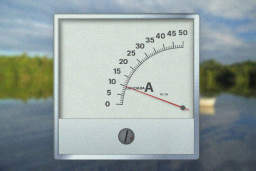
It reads 10; A
